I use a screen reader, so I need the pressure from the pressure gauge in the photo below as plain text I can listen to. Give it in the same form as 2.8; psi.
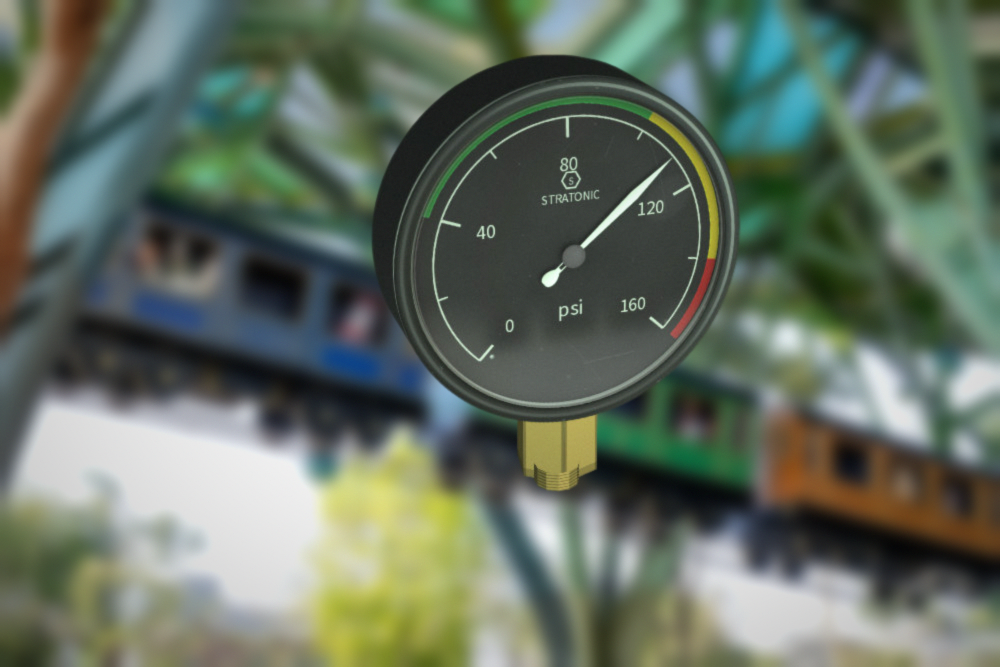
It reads 110; psi
